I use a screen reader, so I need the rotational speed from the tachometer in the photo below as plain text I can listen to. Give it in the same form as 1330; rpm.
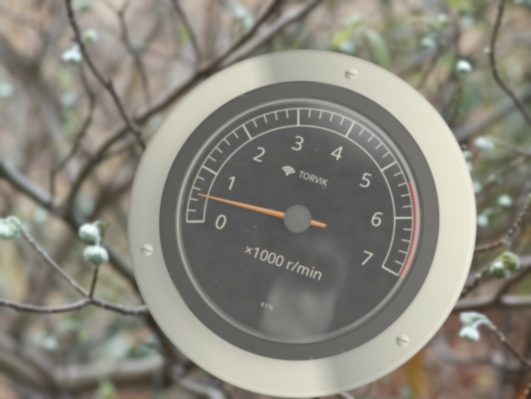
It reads 500; rpm
